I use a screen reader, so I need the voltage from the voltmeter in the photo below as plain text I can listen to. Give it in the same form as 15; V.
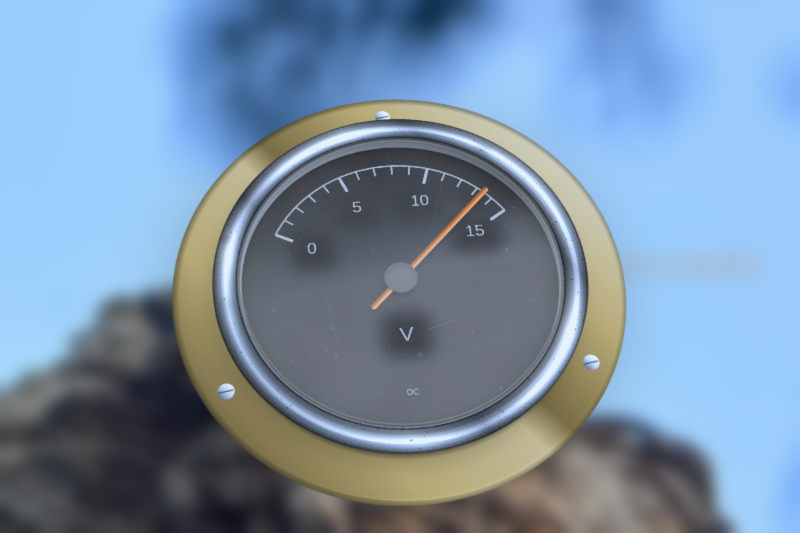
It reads 13.5; V
